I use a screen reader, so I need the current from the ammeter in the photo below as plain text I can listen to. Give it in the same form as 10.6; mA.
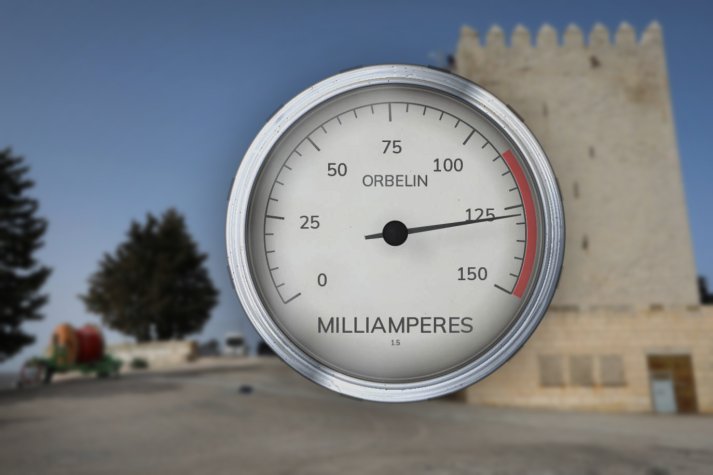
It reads 127.5; mA
